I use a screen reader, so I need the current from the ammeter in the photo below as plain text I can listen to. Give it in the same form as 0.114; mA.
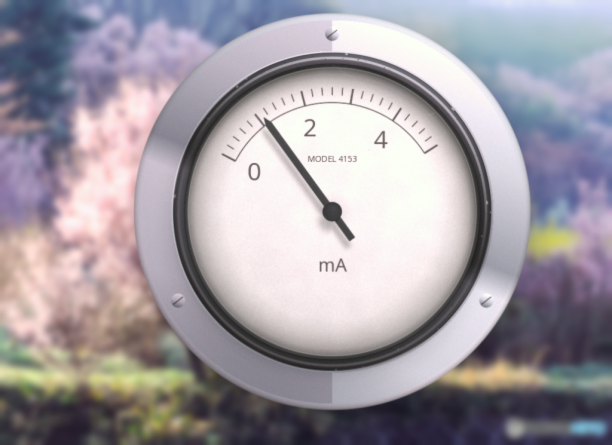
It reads 1.1; mA
